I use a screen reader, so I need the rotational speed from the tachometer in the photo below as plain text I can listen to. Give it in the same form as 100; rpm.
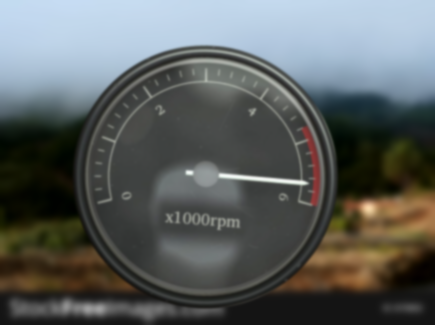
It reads 5700; rpm
